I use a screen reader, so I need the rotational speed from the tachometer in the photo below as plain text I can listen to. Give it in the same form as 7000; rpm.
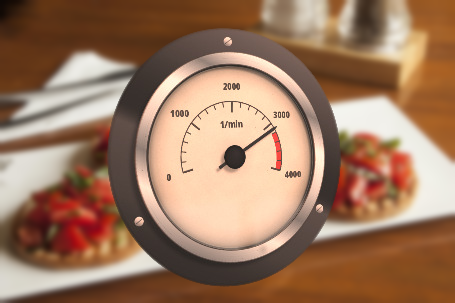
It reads 3100; rpm
